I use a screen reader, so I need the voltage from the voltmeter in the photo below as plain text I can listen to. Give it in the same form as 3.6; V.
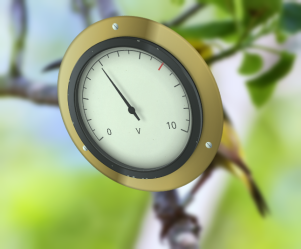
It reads 4; V
